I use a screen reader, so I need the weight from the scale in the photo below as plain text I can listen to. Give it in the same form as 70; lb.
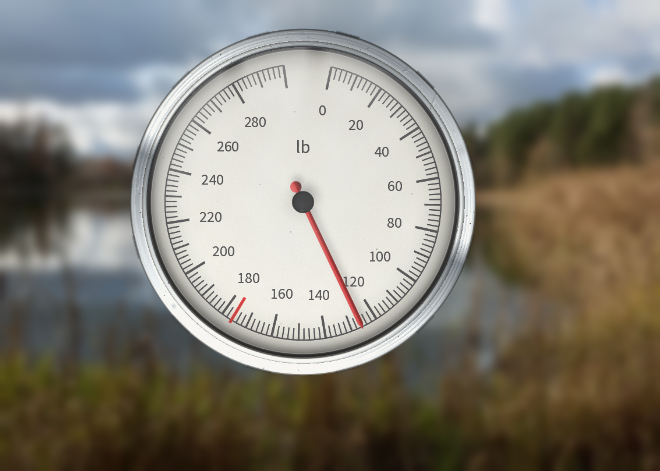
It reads 126; lb
